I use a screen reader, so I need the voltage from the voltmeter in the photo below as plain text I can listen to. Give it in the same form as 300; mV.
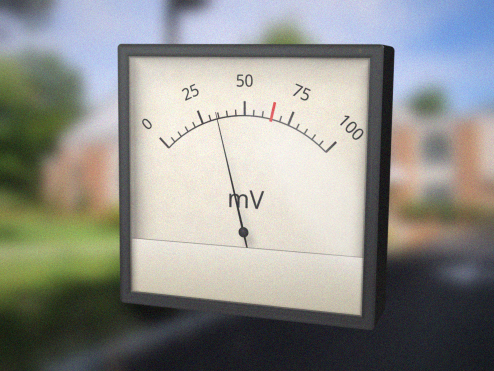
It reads 35; mV
